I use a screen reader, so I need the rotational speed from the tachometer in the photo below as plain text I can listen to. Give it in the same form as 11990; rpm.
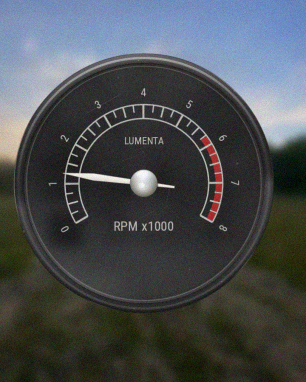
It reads 1250; rpm
